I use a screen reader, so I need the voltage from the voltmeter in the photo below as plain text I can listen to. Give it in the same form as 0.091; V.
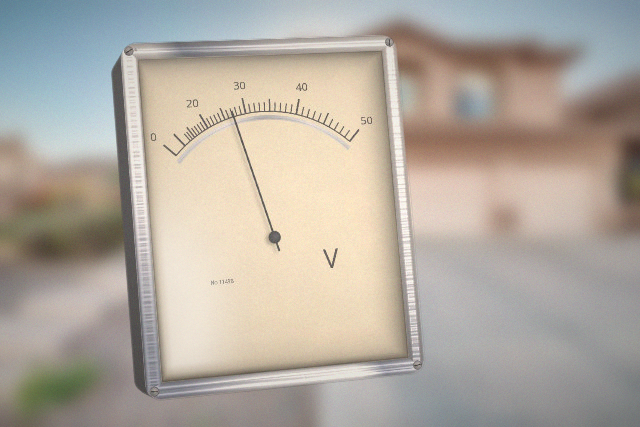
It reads 27; V
